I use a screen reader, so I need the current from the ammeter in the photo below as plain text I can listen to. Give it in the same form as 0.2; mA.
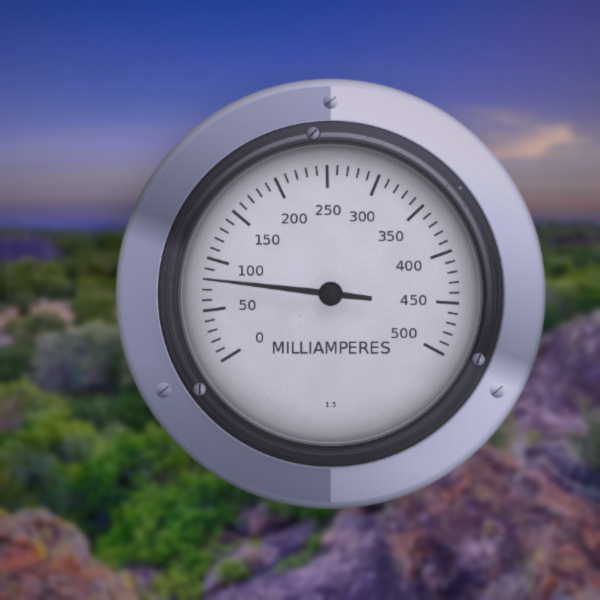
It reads 80; mA
